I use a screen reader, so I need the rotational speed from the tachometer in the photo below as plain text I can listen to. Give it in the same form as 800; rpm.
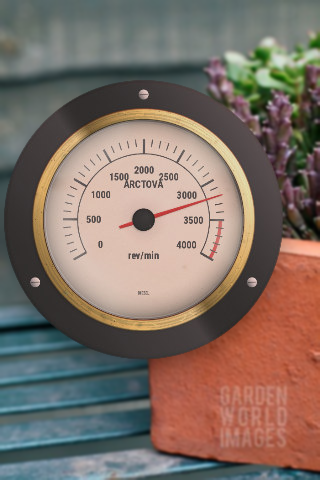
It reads 3200; rpm
